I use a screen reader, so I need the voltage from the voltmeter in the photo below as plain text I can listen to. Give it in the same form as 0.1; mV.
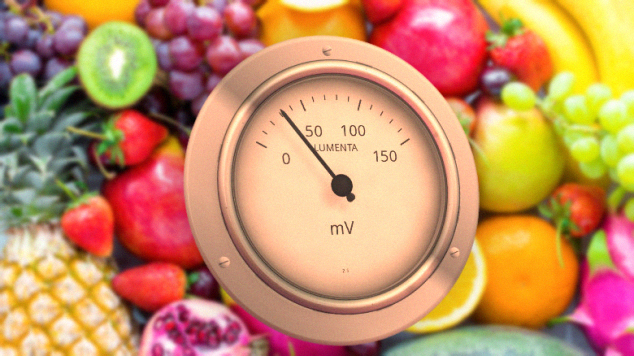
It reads 30; mV
